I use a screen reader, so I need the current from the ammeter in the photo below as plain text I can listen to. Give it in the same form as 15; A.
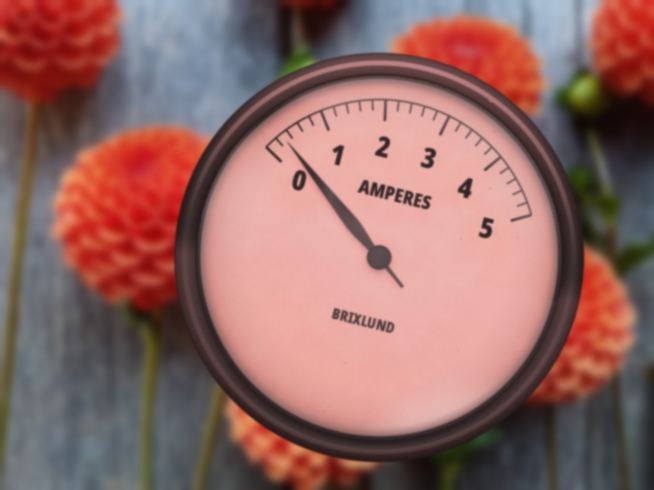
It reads 0.3; A
